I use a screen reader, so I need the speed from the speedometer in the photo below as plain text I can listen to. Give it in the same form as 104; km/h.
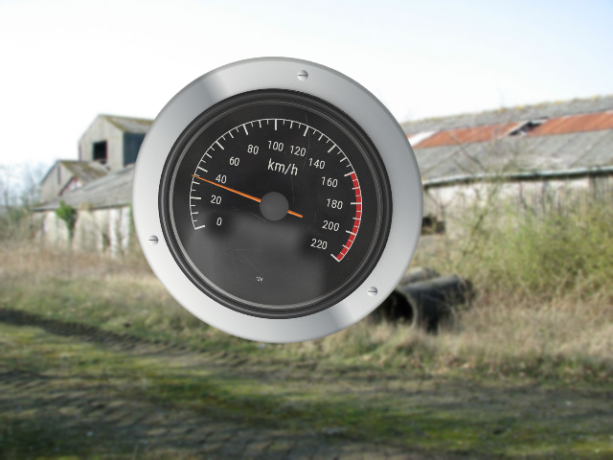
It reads 35; km/h
